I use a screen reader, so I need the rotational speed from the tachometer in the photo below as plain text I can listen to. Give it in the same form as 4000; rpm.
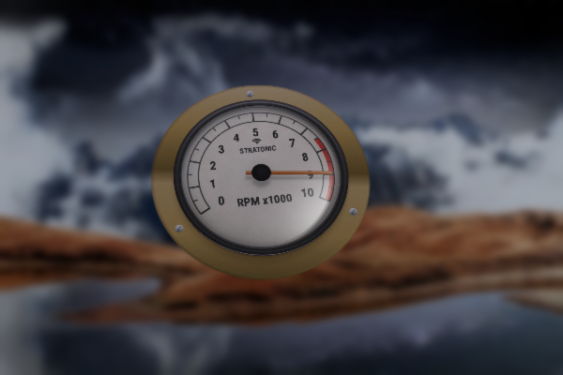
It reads 9000; rpm
